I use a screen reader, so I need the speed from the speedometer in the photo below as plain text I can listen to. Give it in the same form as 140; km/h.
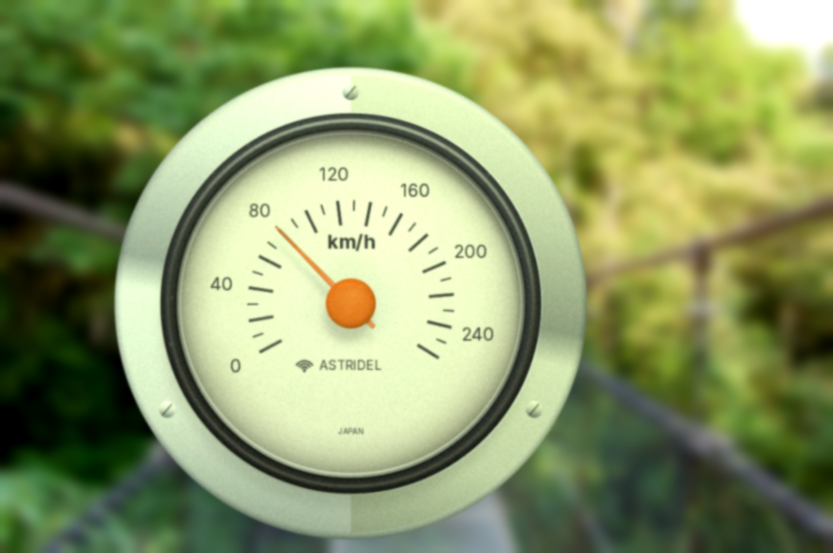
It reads 80; km/h
